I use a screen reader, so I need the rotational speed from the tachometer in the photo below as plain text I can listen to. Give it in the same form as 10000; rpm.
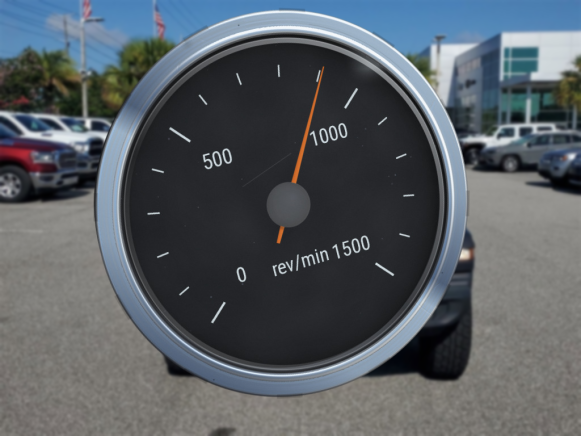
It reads 900; rpm
